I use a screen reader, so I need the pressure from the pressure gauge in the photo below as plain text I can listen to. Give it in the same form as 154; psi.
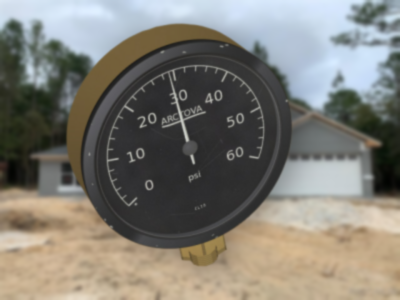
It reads 29; psi
